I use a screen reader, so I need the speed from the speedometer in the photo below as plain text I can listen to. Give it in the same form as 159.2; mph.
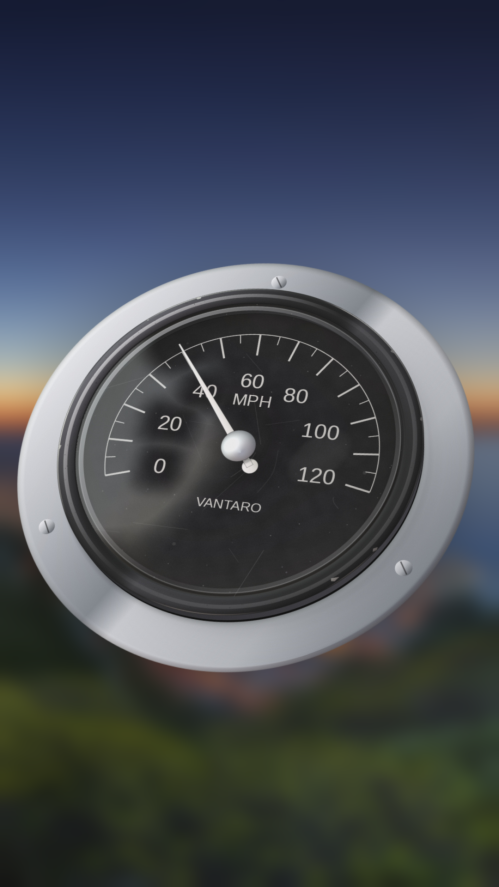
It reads 40; mph
